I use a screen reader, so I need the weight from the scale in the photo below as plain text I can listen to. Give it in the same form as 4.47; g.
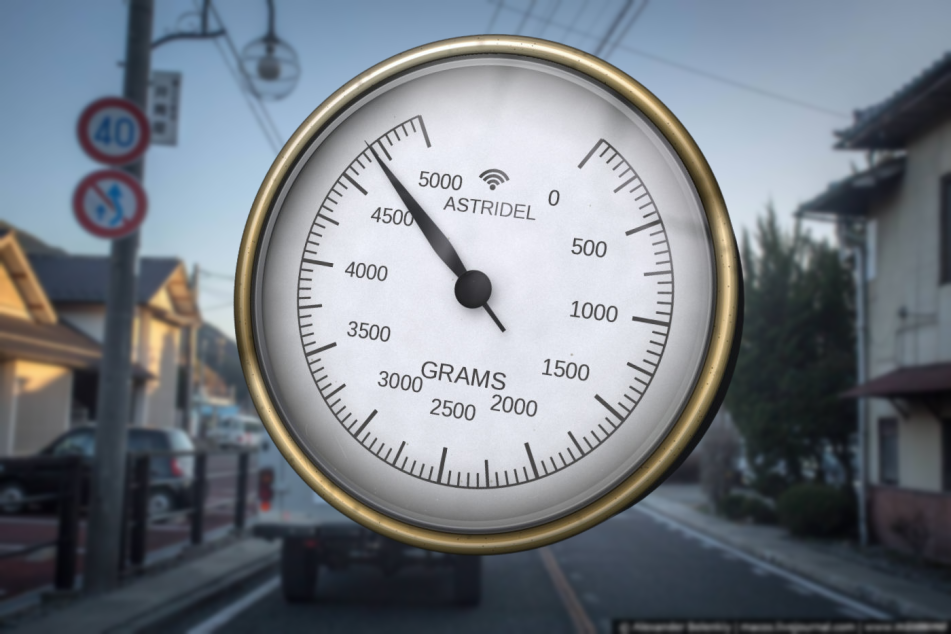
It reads 4700; g
